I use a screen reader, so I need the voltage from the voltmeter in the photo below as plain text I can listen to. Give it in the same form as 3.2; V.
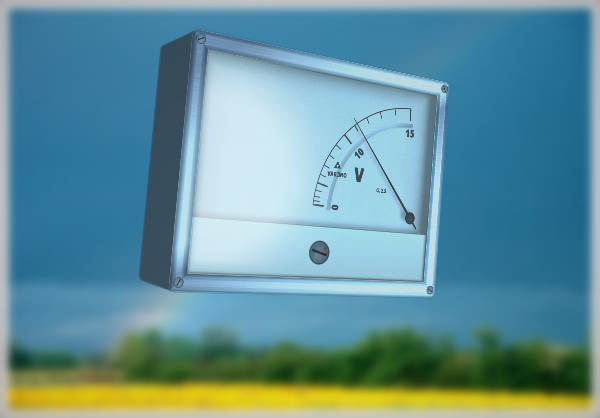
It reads 11; V
